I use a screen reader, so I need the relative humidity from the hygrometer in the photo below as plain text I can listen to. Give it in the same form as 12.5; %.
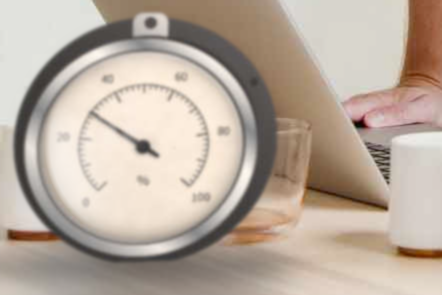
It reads 30; %
